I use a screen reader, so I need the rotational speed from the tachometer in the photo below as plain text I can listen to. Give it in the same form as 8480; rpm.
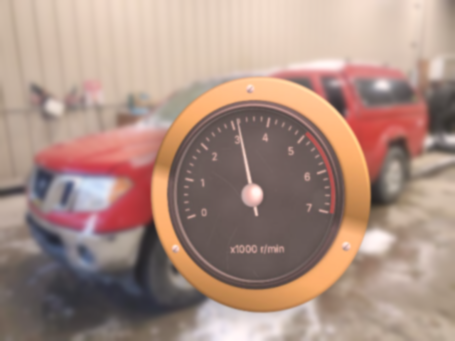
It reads 3200; rpm
